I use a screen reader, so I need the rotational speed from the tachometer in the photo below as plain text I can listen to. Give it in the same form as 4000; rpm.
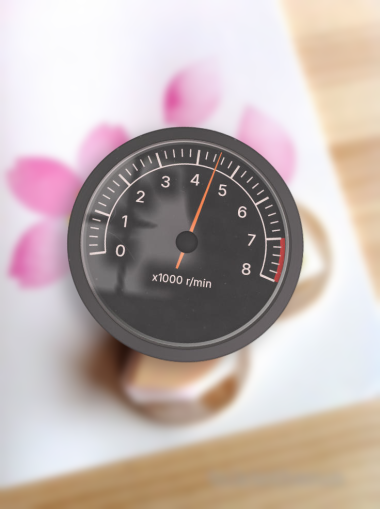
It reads 4500; rpm
